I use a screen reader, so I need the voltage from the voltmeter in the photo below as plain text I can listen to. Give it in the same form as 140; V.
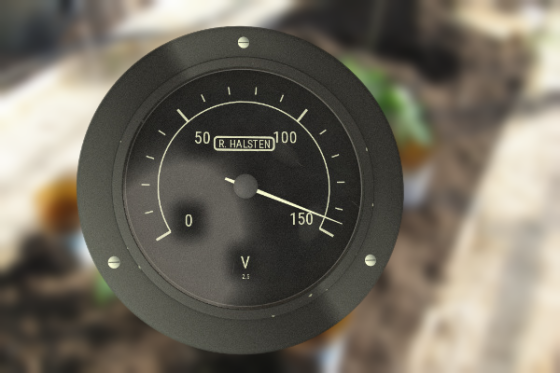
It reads 145; V
